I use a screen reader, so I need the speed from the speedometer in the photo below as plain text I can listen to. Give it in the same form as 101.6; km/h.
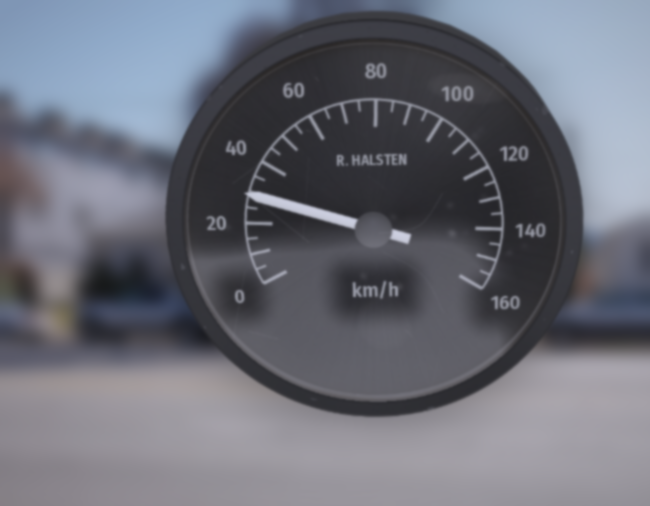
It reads 30; km/h
